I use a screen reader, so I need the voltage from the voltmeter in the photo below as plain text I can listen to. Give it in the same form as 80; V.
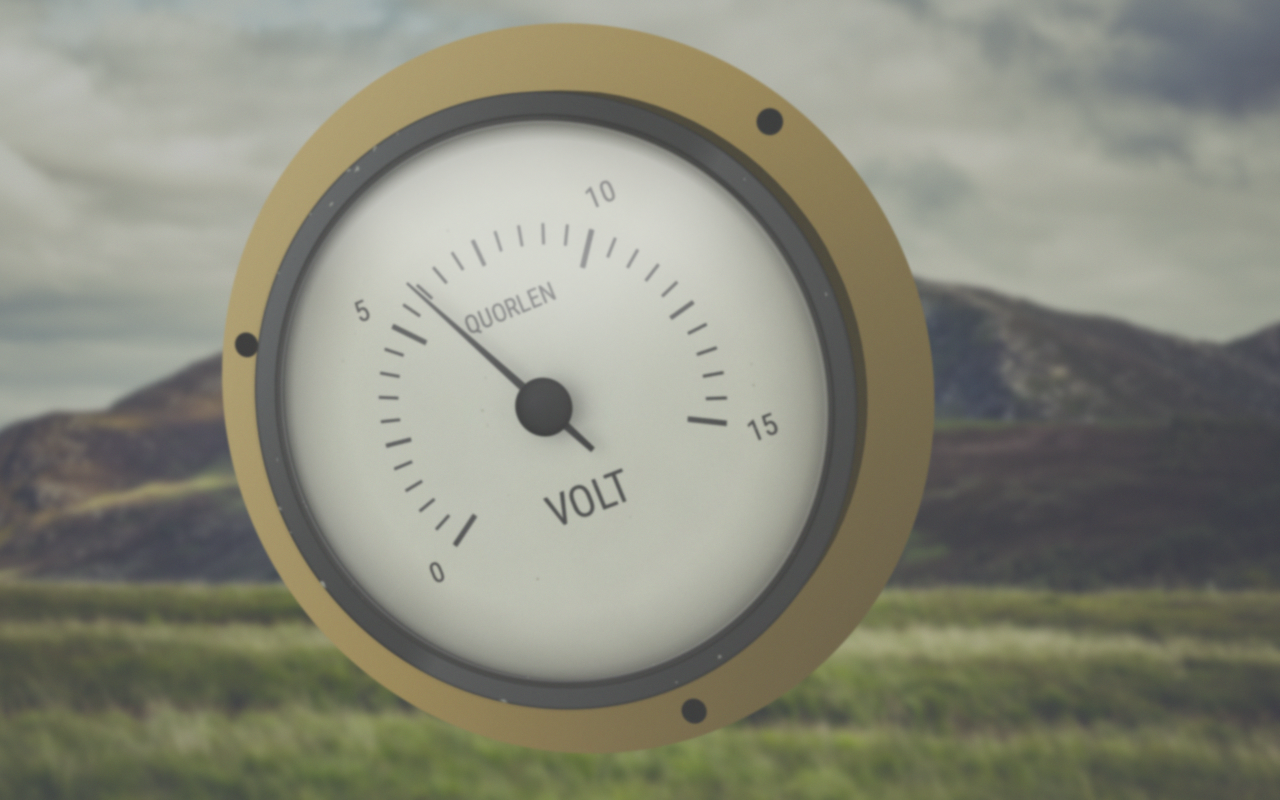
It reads 6; V
